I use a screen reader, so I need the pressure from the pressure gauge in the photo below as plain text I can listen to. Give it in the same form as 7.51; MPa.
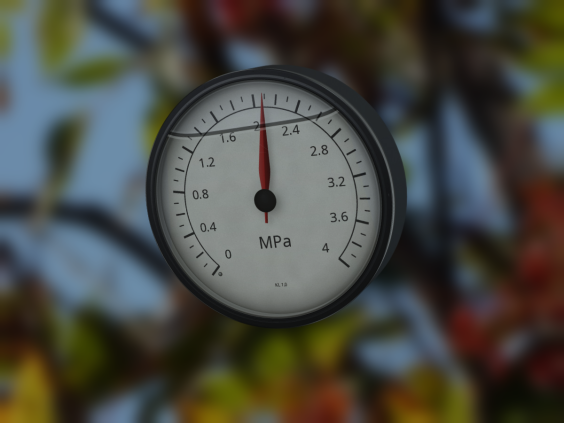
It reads 2.1; MPa
